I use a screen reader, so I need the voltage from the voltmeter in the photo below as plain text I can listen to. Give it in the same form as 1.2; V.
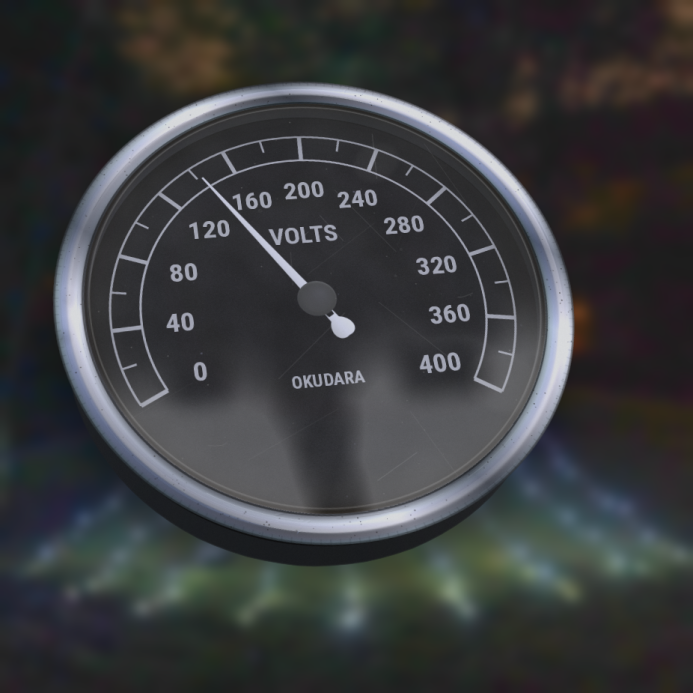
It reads 140; V
